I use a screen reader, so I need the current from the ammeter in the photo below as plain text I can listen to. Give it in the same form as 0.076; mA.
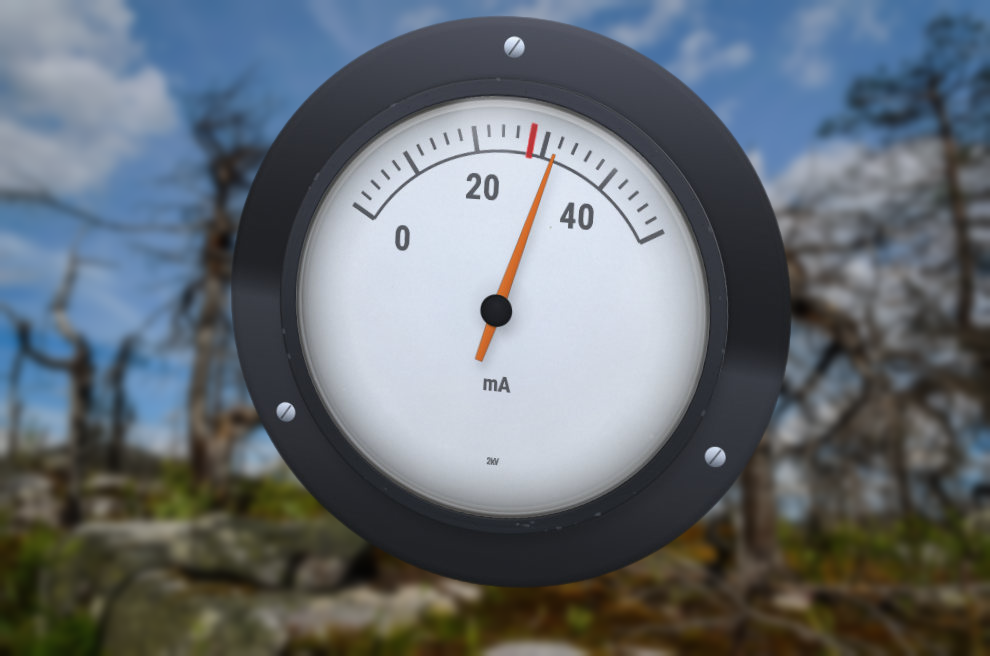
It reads 32; mA
